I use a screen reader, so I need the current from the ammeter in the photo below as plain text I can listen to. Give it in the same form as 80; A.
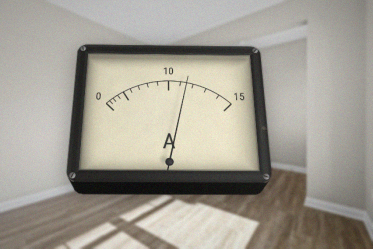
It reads 11.5; A
